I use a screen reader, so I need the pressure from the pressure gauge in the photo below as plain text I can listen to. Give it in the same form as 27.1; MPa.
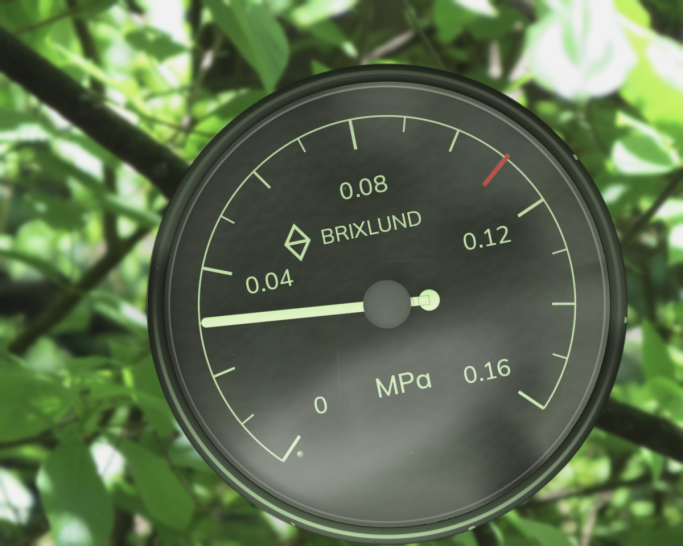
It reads 0.03; MPa
